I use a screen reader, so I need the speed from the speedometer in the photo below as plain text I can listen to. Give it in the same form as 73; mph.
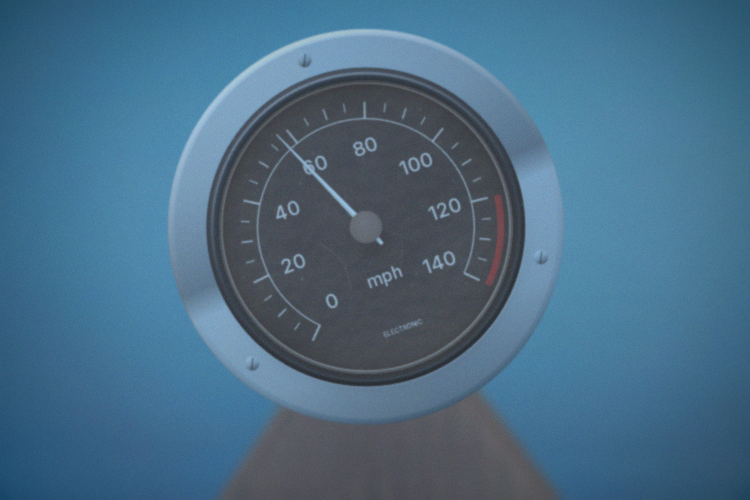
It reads 57.5; mph
